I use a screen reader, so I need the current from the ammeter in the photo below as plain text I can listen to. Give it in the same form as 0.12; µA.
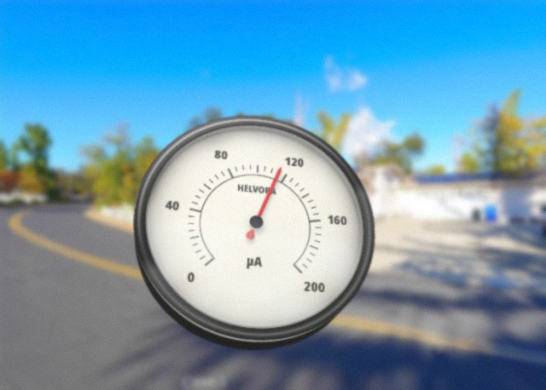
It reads 115; µA
